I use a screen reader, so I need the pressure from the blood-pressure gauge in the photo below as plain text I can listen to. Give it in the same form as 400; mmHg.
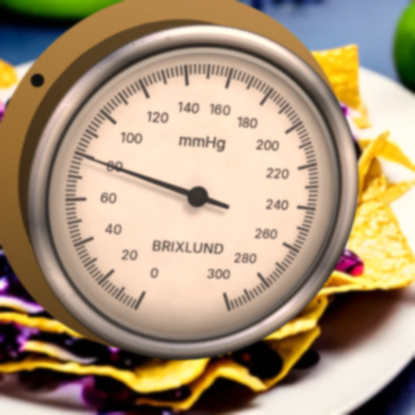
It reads 80; mmHg
